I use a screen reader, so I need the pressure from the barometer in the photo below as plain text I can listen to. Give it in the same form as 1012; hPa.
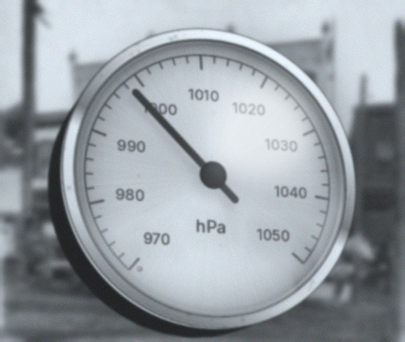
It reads 998; hPa
